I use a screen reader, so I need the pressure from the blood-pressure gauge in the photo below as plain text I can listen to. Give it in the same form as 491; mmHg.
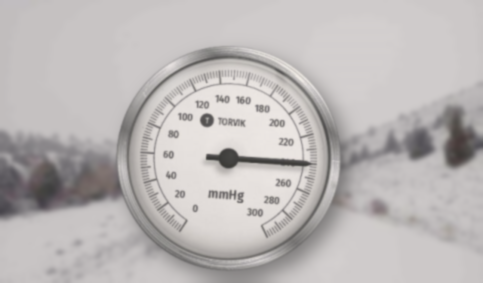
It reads 240; mmHg
